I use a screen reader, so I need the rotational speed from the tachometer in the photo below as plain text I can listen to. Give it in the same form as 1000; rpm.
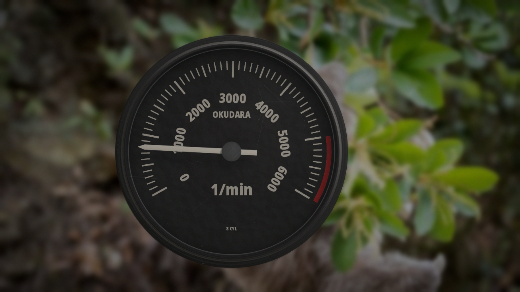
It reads 800; rpm
